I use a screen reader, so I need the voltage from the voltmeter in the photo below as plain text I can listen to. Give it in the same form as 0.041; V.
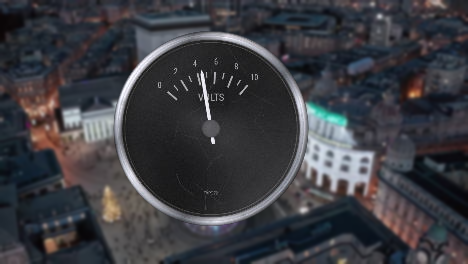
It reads 4.5; V
